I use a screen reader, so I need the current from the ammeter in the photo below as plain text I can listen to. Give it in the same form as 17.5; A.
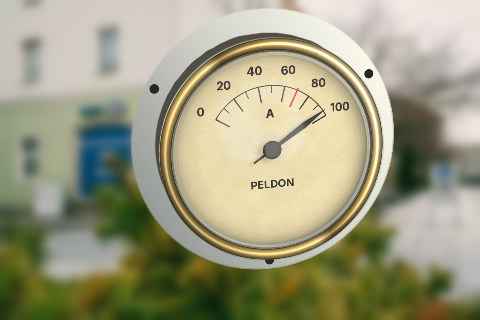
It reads 95; A
